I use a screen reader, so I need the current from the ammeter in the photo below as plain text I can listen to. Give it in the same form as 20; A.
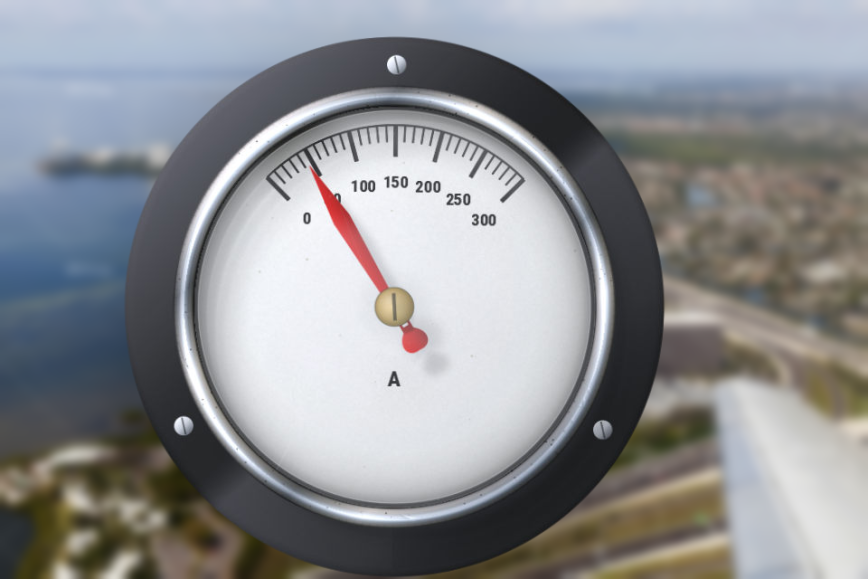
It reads 45; A
